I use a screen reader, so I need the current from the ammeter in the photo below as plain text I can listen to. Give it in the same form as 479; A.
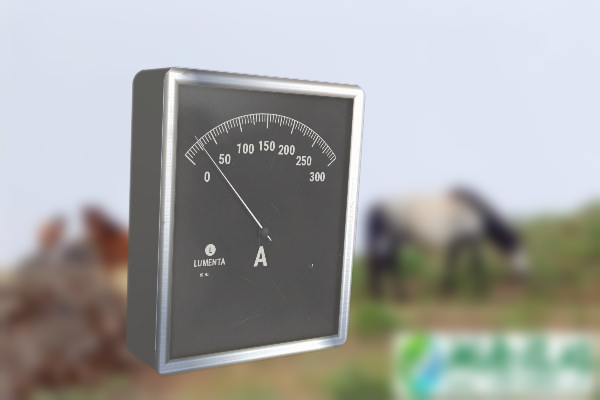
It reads 25; A
